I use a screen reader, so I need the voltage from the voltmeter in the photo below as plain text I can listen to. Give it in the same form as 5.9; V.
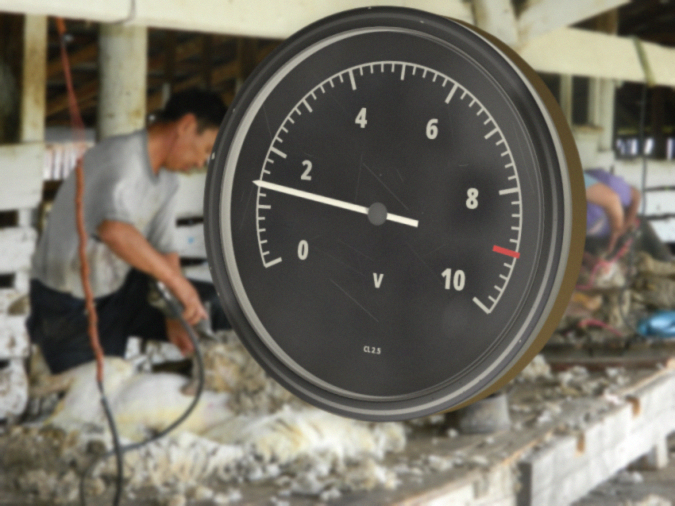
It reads 1.4; V
